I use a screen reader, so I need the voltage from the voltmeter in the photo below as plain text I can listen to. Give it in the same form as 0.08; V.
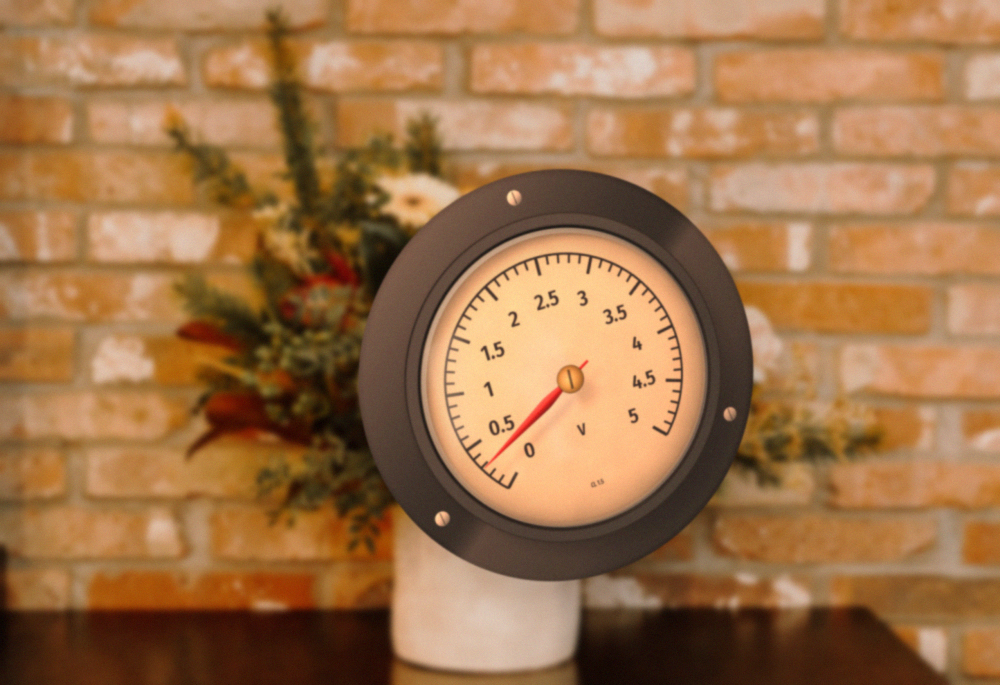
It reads 0.3; V
